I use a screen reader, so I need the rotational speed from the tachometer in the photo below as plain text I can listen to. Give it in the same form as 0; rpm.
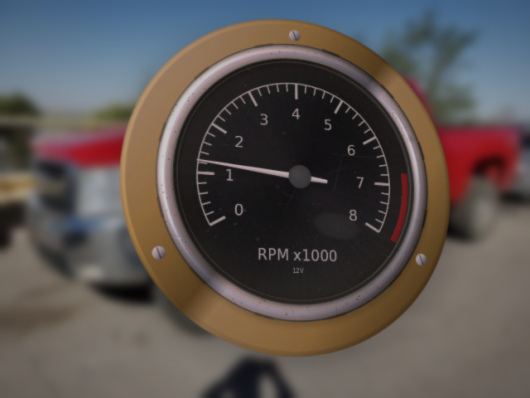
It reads 1200; rpm
